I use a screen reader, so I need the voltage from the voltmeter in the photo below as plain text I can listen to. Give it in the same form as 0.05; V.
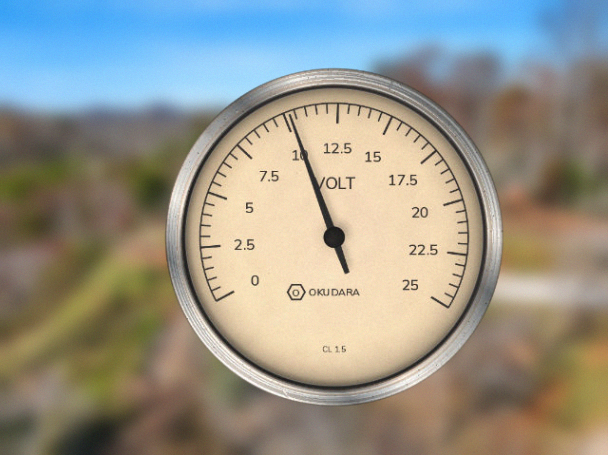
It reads 10.25; V
